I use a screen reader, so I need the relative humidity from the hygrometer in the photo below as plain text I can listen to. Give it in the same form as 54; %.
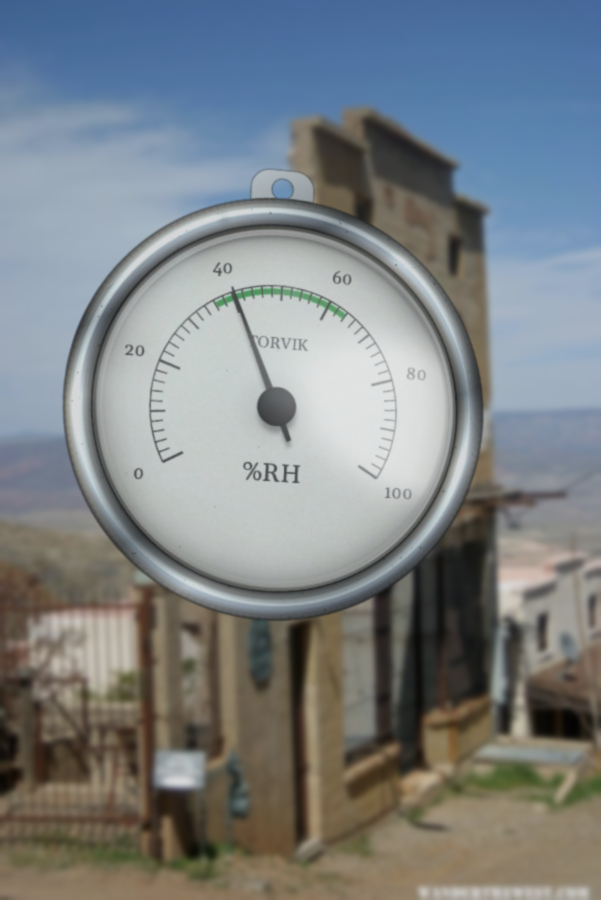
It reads 40; %
